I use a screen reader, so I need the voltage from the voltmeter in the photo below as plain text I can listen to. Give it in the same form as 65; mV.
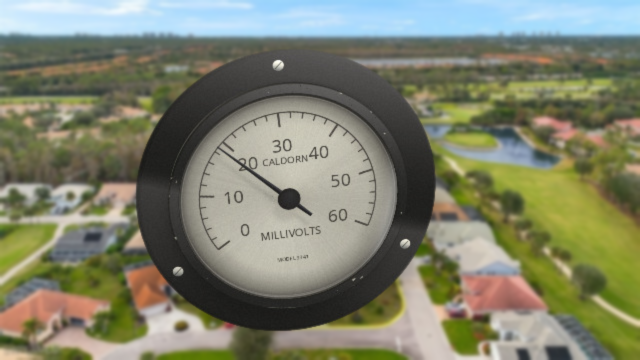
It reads 19; mV
